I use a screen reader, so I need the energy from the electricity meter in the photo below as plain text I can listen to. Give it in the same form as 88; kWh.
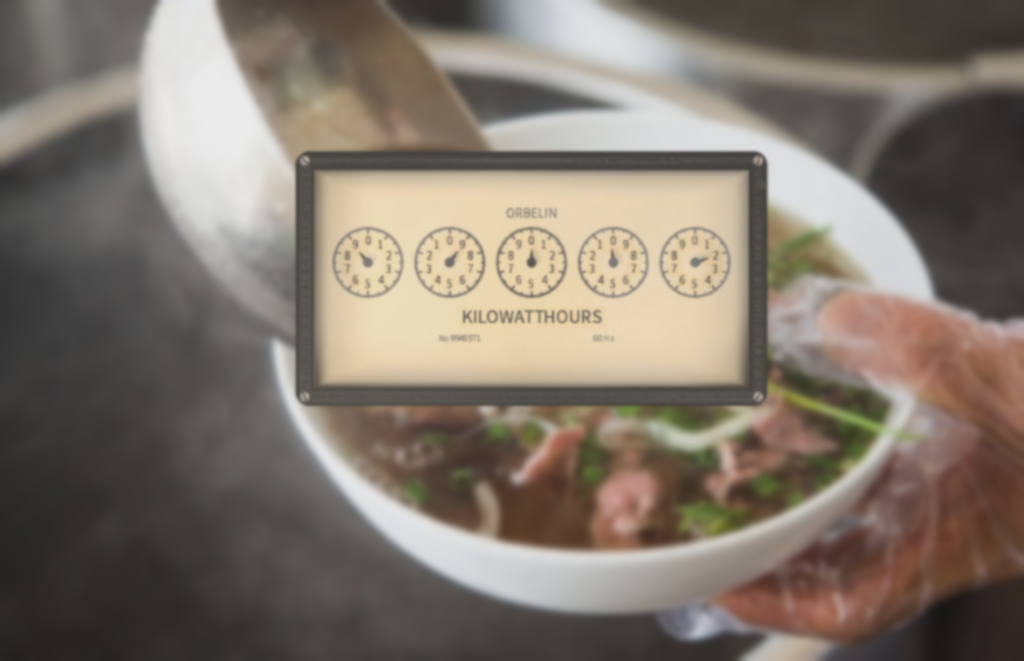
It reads 89002; kWh
